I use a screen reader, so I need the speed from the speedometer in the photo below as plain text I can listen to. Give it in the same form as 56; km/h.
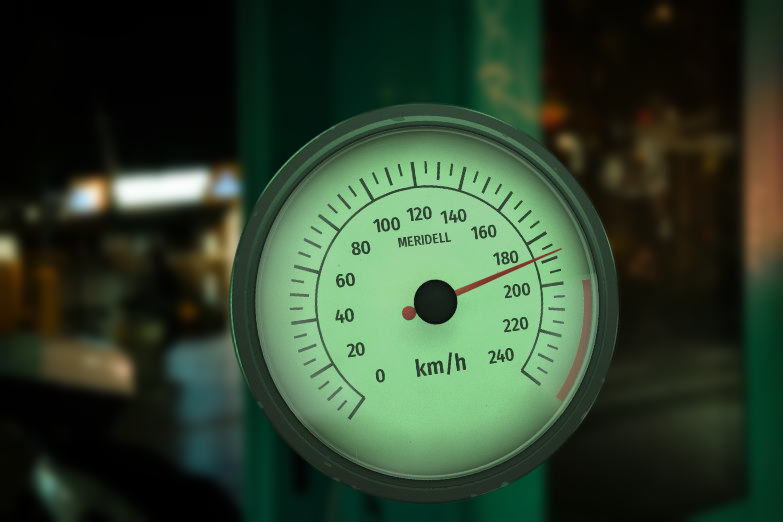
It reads 187.5; km/h
